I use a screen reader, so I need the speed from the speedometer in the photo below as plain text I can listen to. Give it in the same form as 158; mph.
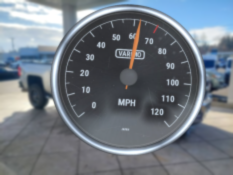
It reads 62.5; mph
